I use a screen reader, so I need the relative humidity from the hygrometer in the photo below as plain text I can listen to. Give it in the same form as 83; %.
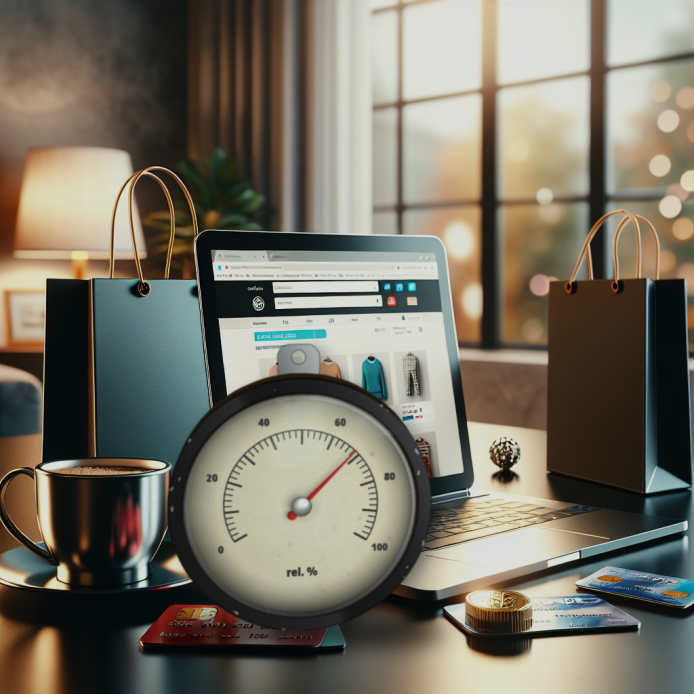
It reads 68; %
